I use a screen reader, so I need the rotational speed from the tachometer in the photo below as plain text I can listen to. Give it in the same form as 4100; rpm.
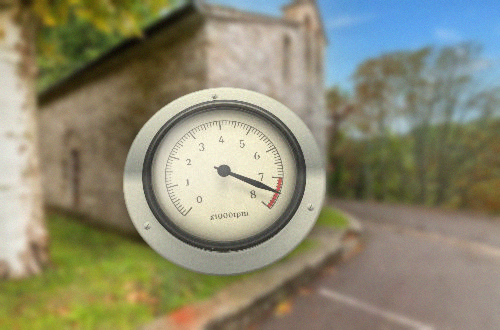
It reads 7500; rpm
